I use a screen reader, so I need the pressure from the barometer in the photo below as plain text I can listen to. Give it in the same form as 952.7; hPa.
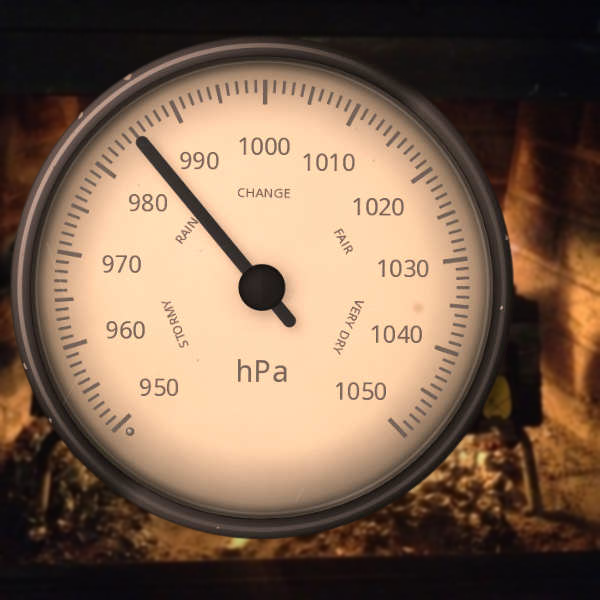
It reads 985; hPa
